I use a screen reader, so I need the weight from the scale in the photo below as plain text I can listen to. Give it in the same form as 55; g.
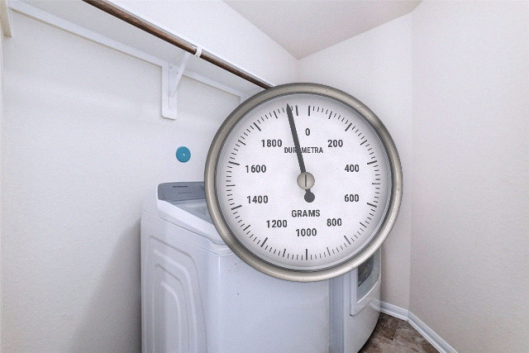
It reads 1960; g
